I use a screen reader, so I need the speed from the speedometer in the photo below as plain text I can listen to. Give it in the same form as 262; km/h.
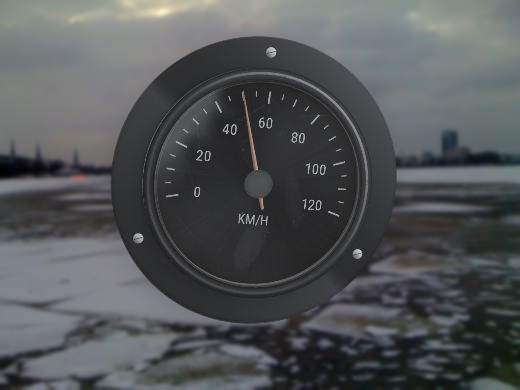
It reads 50; km/h
